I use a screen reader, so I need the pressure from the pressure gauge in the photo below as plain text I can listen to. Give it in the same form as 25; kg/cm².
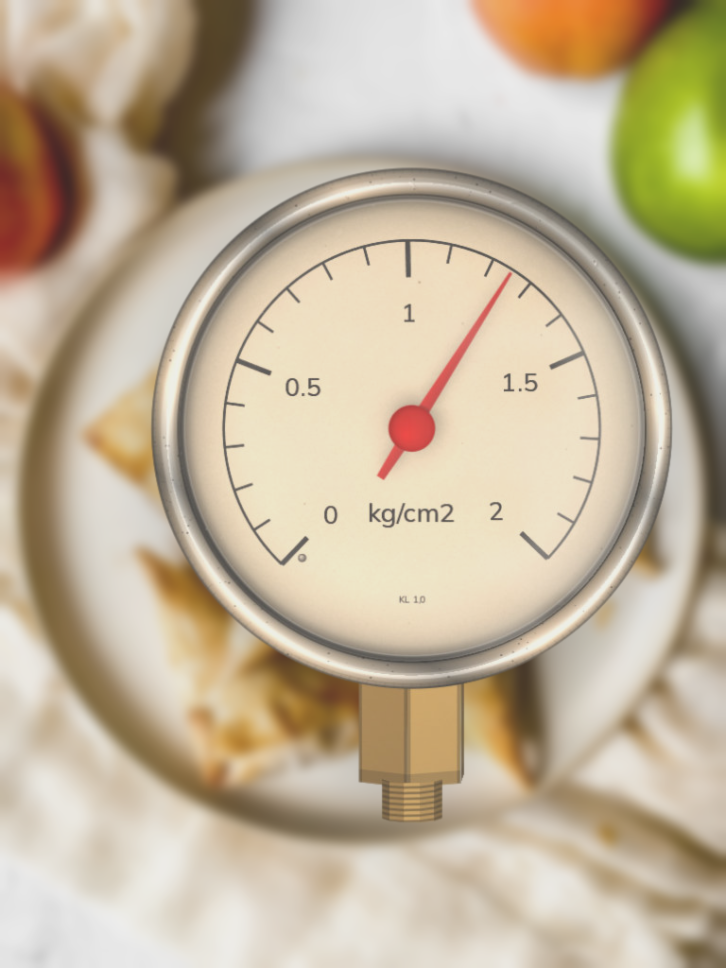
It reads 1.25; kg/cm²
